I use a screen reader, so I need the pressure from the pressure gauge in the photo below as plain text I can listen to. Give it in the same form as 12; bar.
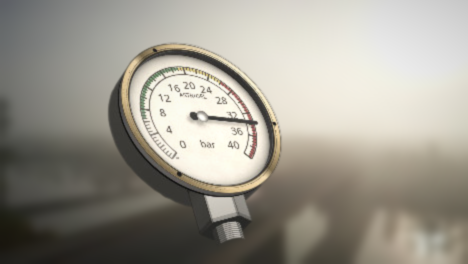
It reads 34; bar
